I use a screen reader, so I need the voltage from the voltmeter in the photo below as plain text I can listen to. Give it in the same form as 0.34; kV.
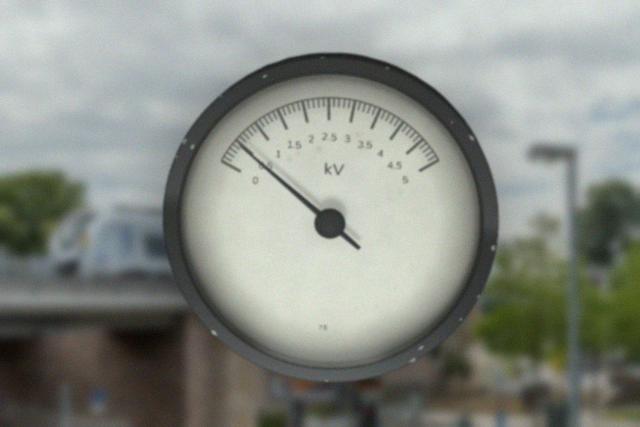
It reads 0.5; kV
